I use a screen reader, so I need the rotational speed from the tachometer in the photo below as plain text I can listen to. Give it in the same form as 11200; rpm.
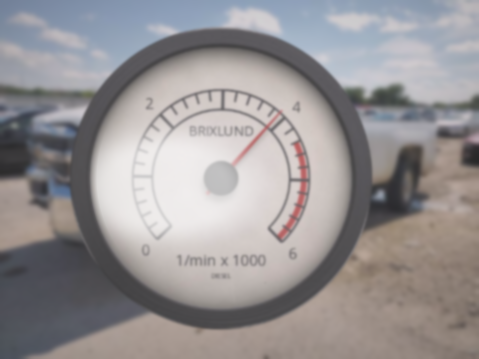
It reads 3900; rpm
